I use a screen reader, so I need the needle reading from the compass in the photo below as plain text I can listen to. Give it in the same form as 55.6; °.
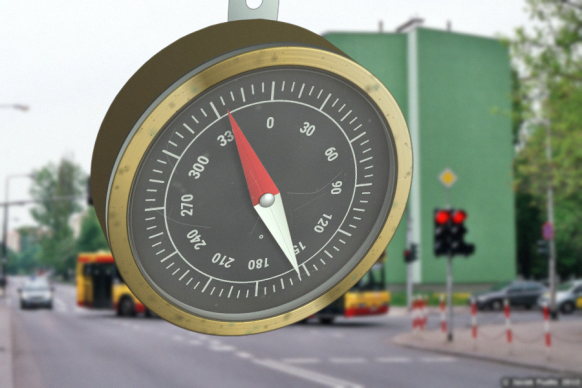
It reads 335; °
